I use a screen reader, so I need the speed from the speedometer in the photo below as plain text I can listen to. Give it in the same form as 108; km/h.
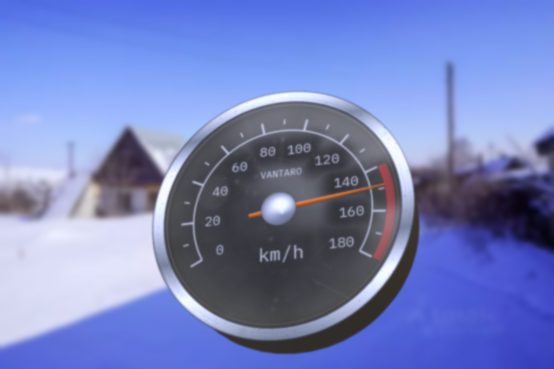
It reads 150; km/h
